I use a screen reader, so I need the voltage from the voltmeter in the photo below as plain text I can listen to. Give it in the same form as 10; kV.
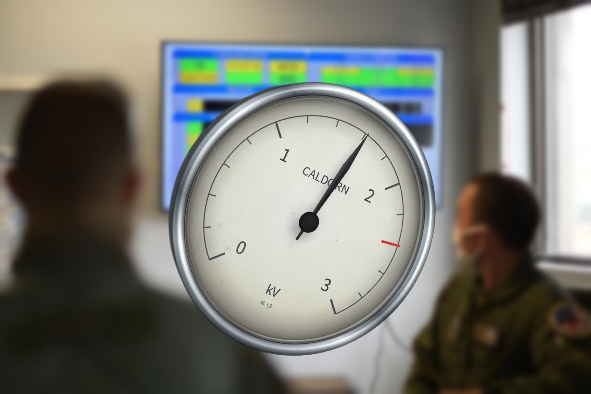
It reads 1.6; kV
